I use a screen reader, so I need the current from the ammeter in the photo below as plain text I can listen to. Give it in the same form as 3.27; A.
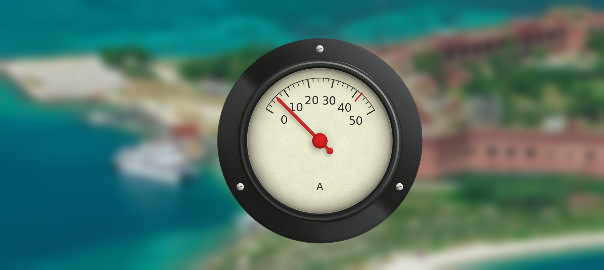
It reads 6; A
